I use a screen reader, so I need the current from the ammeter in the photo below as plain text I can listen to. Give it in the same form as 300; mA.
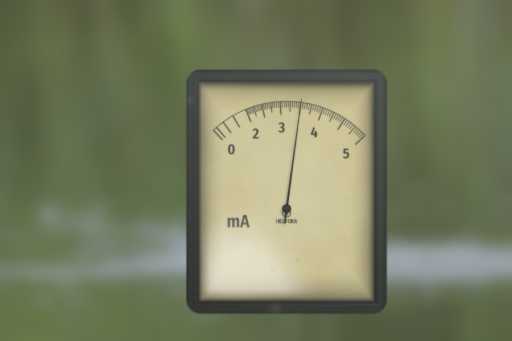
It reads 3.5; mA
